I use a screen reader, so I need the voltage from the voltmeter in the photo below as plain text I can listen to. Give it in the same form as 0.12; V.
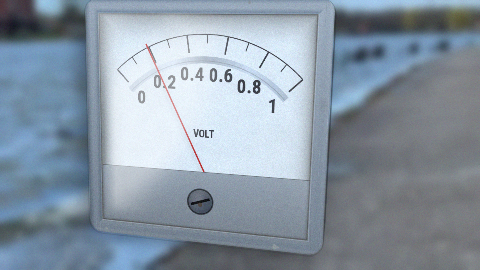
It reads 0.2; V
